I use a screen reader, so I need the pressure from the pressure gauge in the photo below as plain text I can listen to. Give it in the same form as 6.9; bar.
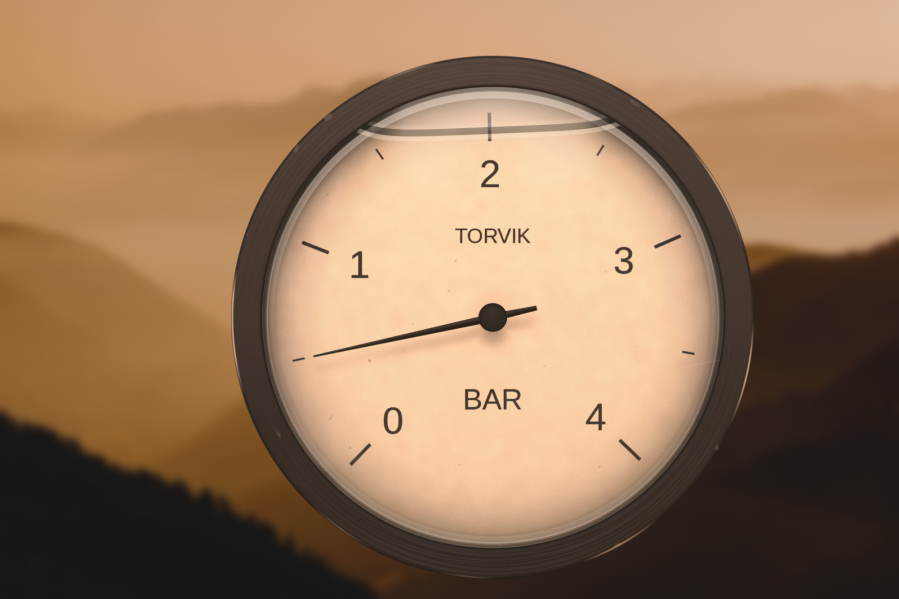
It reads 0.5; bar
